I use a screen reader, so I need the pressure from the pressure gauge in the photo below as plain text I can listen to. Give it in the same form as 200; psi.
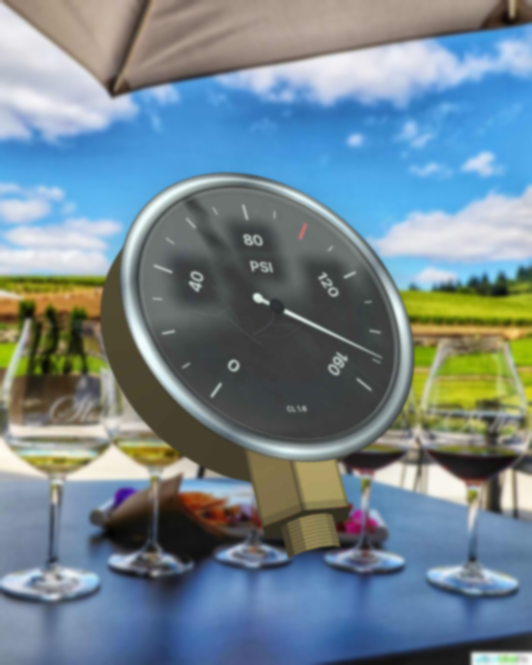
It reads 150; psi
